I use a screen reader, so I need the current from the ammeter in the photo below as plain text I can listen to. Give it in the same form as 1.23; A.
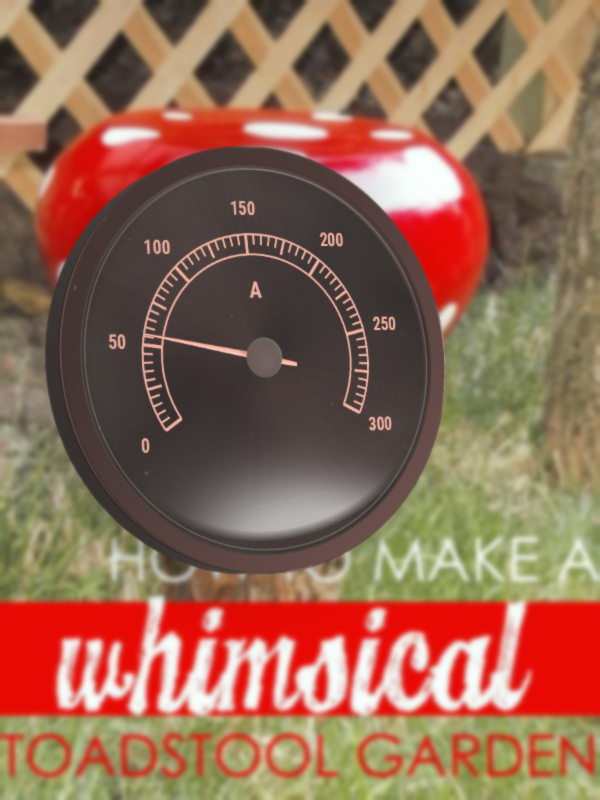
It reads 55; A
